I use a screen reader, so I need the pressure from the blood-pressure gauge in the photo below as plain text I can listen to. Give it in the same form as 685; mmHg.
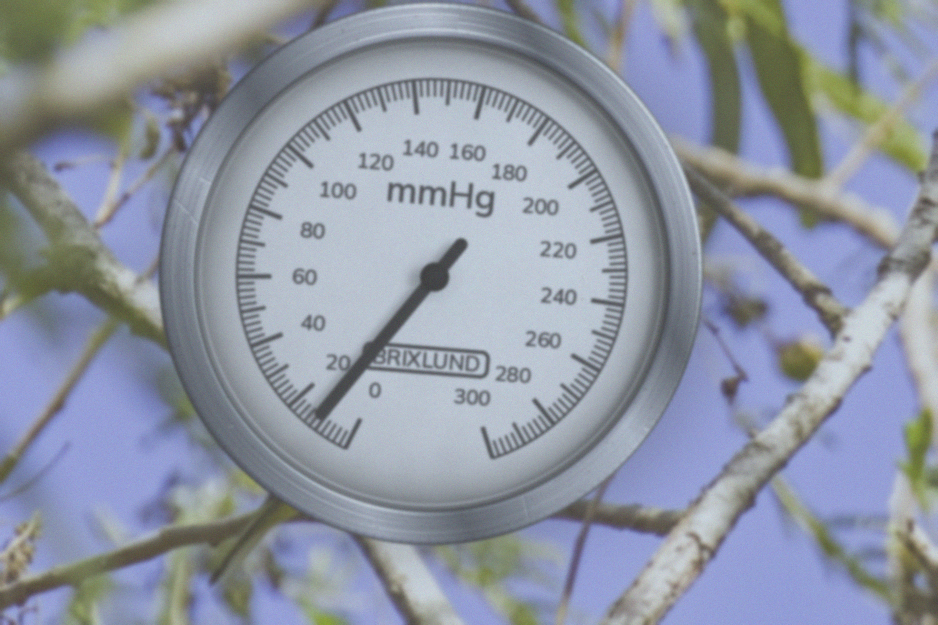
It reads 12; mmHg
